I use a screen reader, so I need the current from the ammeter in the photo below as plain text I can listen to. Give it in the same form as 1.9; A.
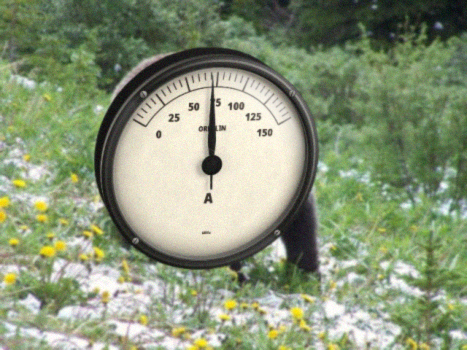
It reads 70; A
